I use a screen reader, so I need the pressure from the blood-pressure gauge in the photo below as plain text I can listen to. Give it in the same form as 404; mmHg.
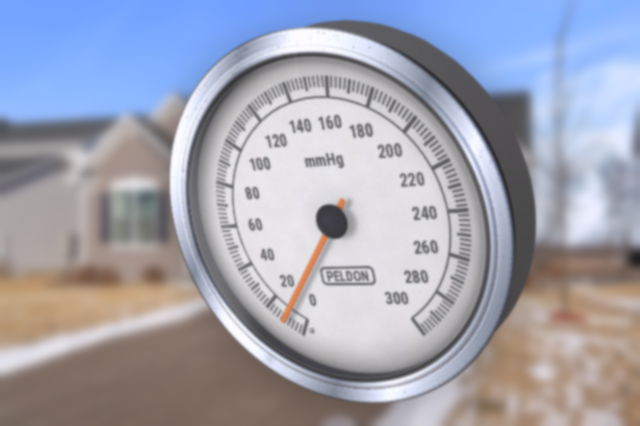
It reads 10; mmHg
